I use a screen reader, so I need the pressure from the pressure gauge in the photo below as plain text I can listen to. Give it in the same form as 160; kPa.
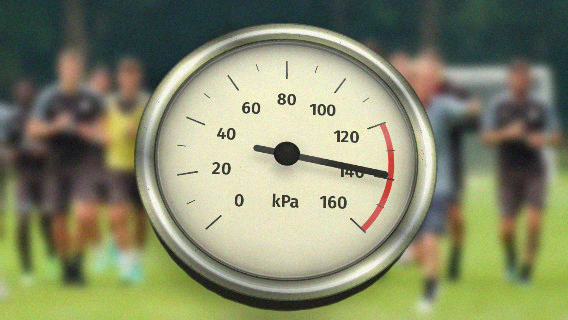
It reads 140; kPa
